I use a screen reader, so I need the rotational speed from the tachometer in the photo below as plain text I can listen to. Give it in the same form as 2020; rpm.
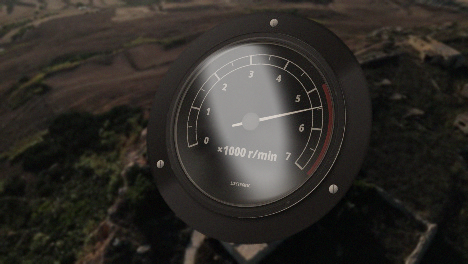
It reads 5500; rpm
